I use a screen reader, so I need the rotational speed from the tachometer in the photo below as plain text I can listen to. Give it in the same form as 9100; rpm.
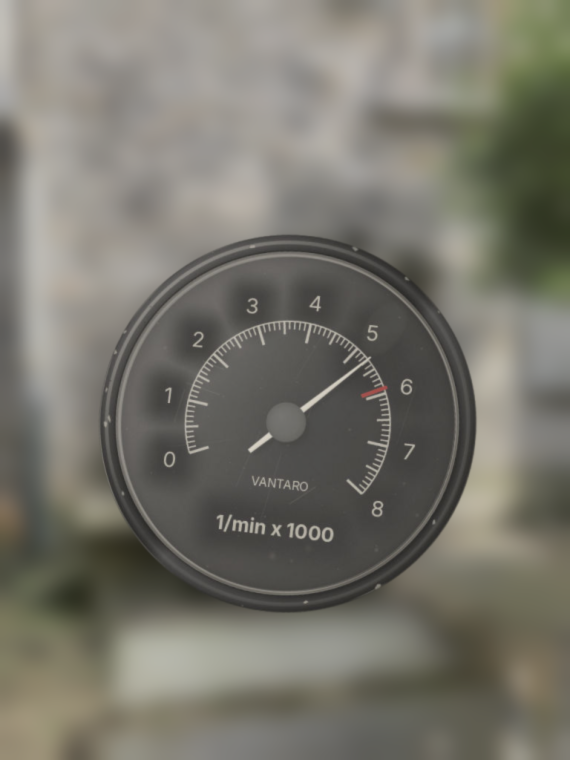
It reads 5300; rpm
